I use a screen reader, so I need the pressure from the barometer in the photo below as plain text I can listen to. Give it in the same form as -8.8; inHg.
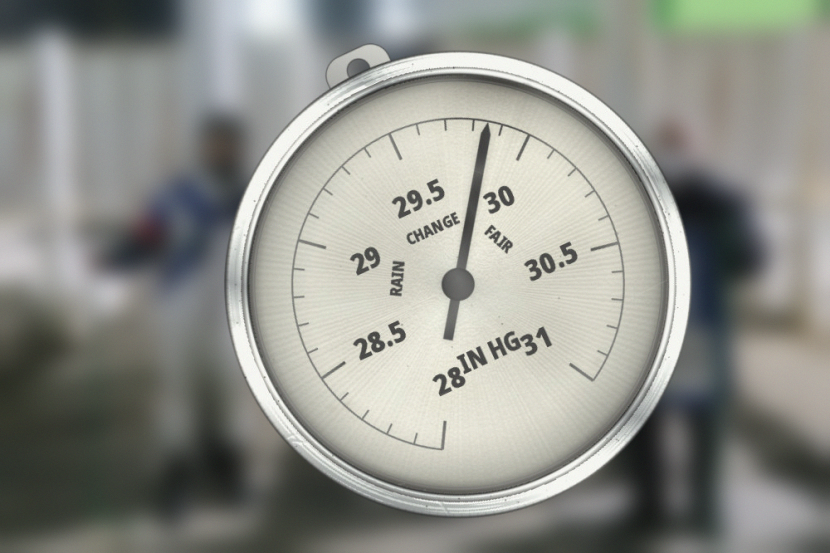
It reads 29.85; inHg
